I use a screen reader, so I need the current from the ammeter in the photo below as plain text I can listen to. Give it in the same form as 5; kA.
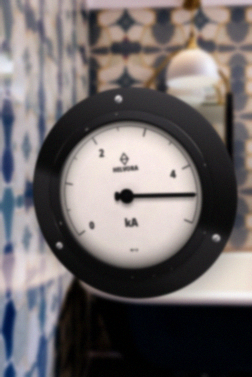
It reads 4.5; kA
